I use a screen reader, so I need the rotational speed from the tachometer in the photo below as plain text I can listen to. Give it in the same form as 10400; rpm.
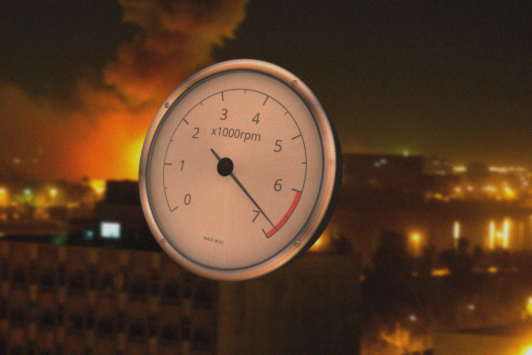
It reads 6750; rpm
